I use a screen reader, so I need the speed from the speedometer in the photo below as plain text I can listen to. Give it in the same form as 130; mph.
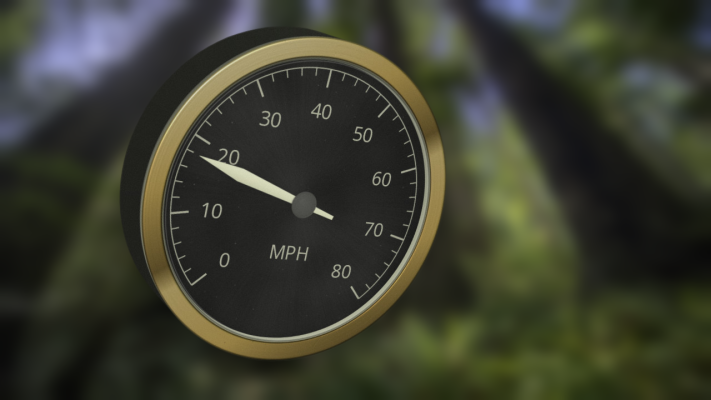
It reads 18; mph
